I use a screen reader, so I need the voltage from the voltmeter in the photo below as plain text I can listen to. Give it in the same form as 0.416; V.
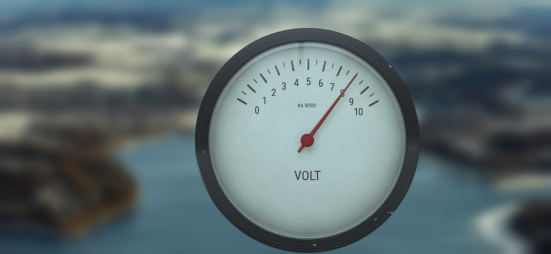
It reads 8; V
